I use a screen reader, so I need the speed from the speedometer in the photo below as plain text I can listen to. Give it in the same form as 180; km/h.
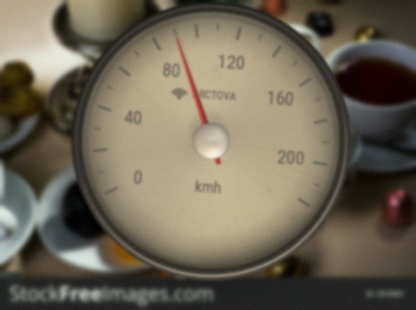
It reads 90; km/h
